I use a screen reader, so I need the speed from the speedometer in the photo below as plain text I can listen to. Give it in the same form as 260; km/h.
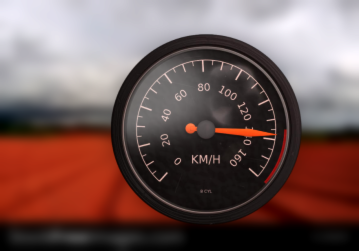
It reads 137.5; km/h
